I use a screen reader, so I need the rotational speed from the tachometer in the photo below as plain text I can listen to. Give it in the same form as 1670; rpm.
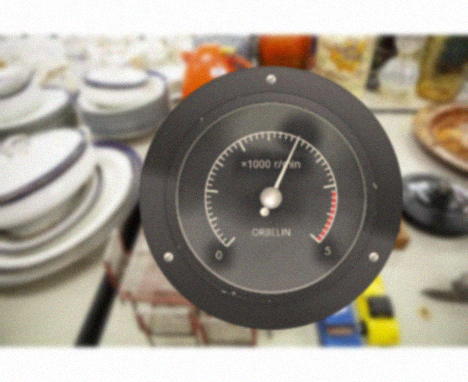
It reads 3000; rpm
